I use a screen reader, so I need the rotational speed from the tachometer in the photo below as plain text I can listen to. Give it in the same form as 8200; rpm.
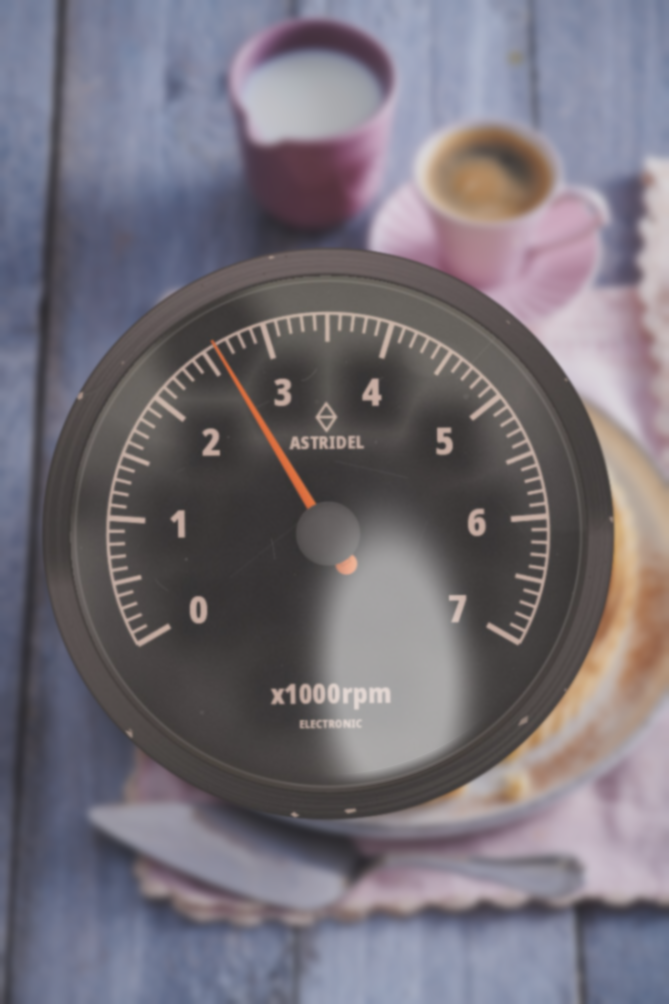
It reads 2600; rpm
